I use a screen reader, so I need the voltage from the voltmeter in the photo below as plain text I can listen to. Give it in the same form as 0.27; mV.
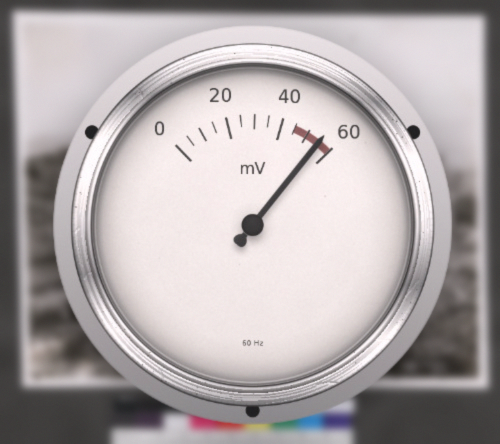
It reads 55; mV
